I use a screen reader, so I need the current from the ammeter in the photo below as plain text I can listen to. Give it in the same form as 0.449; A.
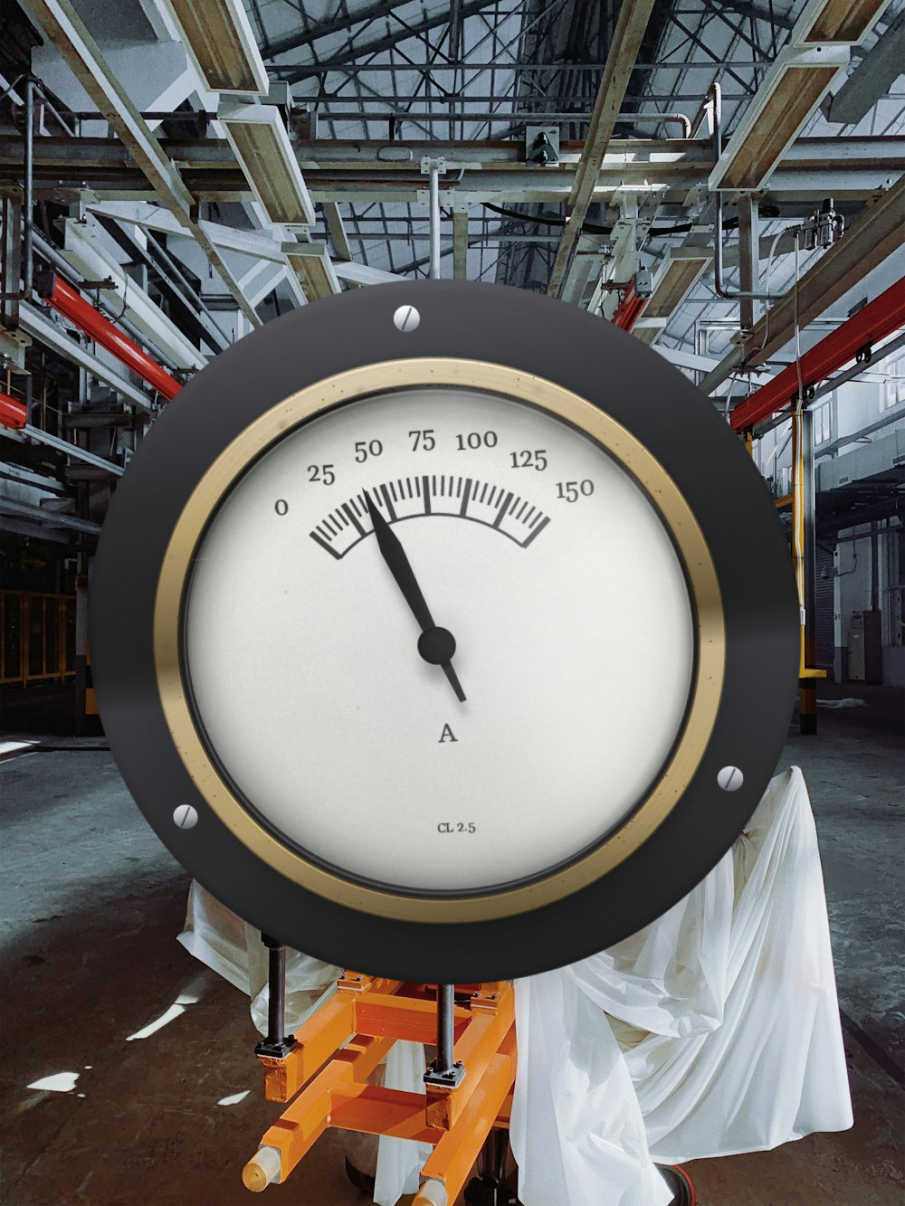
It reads 40; A
